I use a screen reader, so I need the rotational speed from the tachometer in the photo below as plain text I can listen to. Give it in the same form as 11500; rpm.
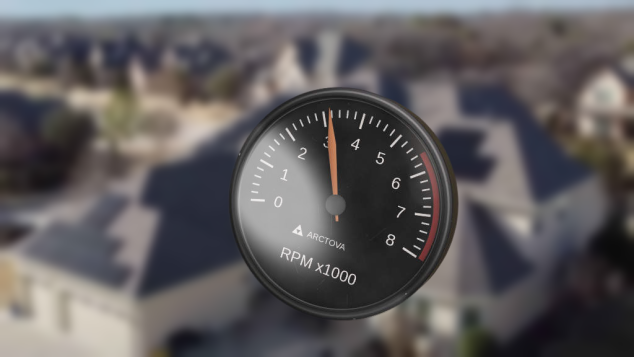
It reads 3200; rpm
